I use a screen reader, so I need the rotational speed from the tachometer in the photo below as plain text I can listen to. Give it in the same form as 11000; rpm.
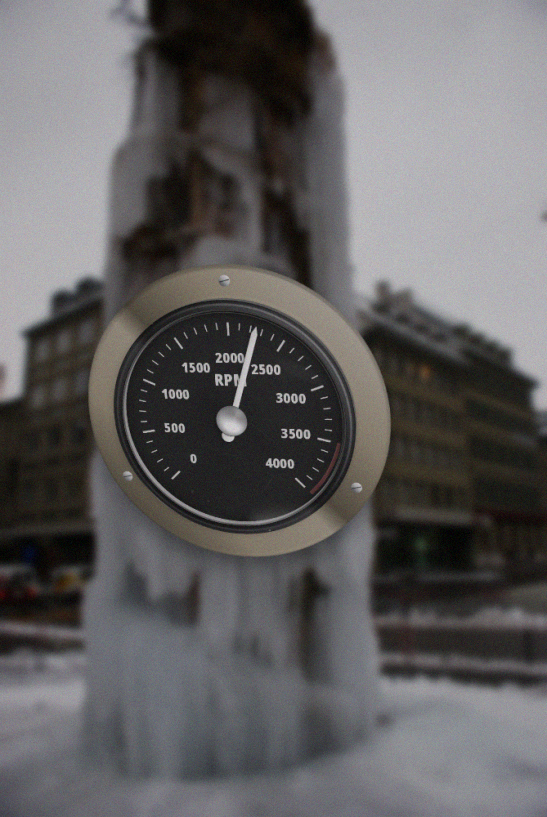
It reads 2250; rpm
